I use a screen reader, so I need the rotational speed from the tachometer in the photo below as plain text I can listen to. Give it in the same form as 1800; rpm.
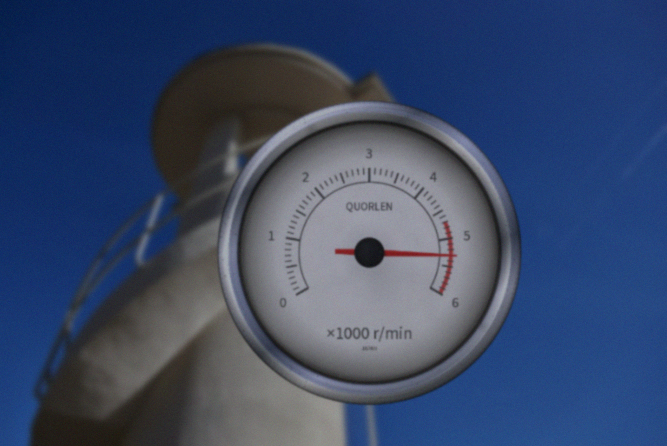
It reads 5300; rpm
